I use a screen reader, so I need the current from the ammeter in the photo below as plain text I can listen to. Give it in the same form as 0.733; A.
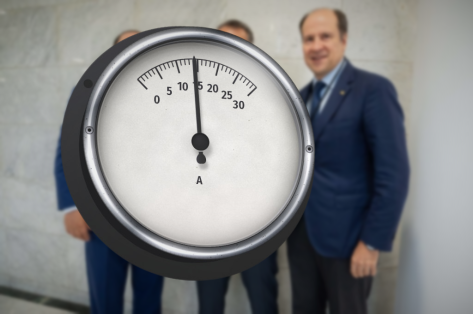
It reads 14; A
